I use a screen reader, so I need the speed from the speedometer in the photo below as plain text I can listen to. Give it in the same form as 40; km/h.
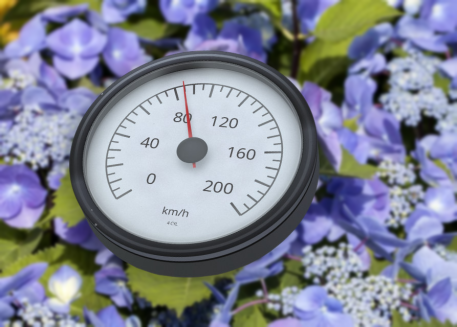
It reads 85; km/h
